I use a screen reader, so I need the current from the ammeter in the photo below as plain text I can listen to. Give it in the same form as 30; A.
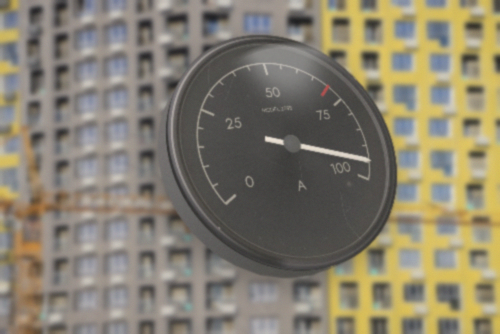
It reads 95; A
